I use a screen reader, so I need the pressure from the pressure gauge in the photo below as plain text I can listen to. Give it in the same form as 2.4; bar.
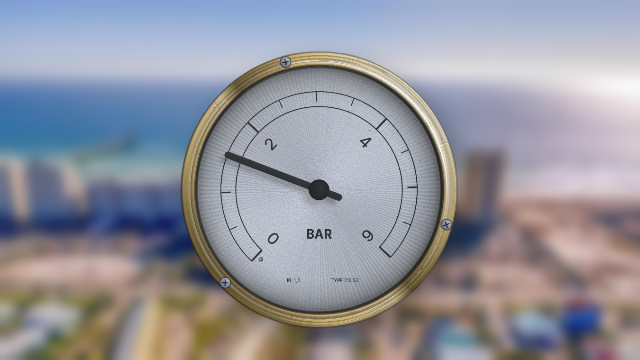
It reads 1.5; bar
